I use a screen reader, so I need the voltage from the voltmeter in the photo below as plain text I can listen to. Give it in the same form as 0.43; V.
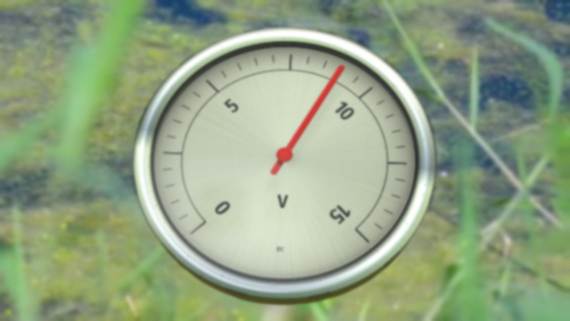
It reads 9; V
